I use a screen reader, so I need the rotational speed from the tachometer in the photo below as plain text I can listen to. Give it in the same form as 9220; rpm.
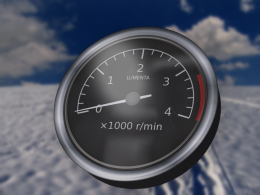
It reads 0; rpm
